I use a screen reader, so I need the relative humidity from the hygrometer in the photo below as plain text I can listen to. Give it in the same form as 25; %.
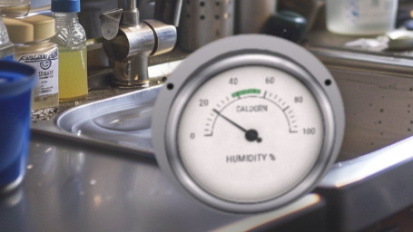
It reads 20; %
